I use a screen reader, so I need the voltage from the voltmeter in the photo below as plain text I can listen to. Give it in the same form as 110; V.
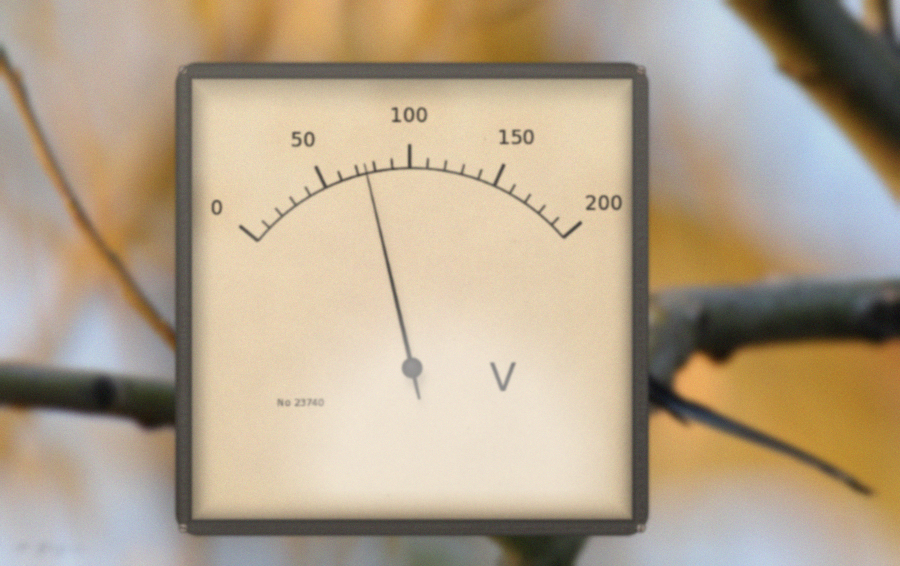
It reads 75; V
